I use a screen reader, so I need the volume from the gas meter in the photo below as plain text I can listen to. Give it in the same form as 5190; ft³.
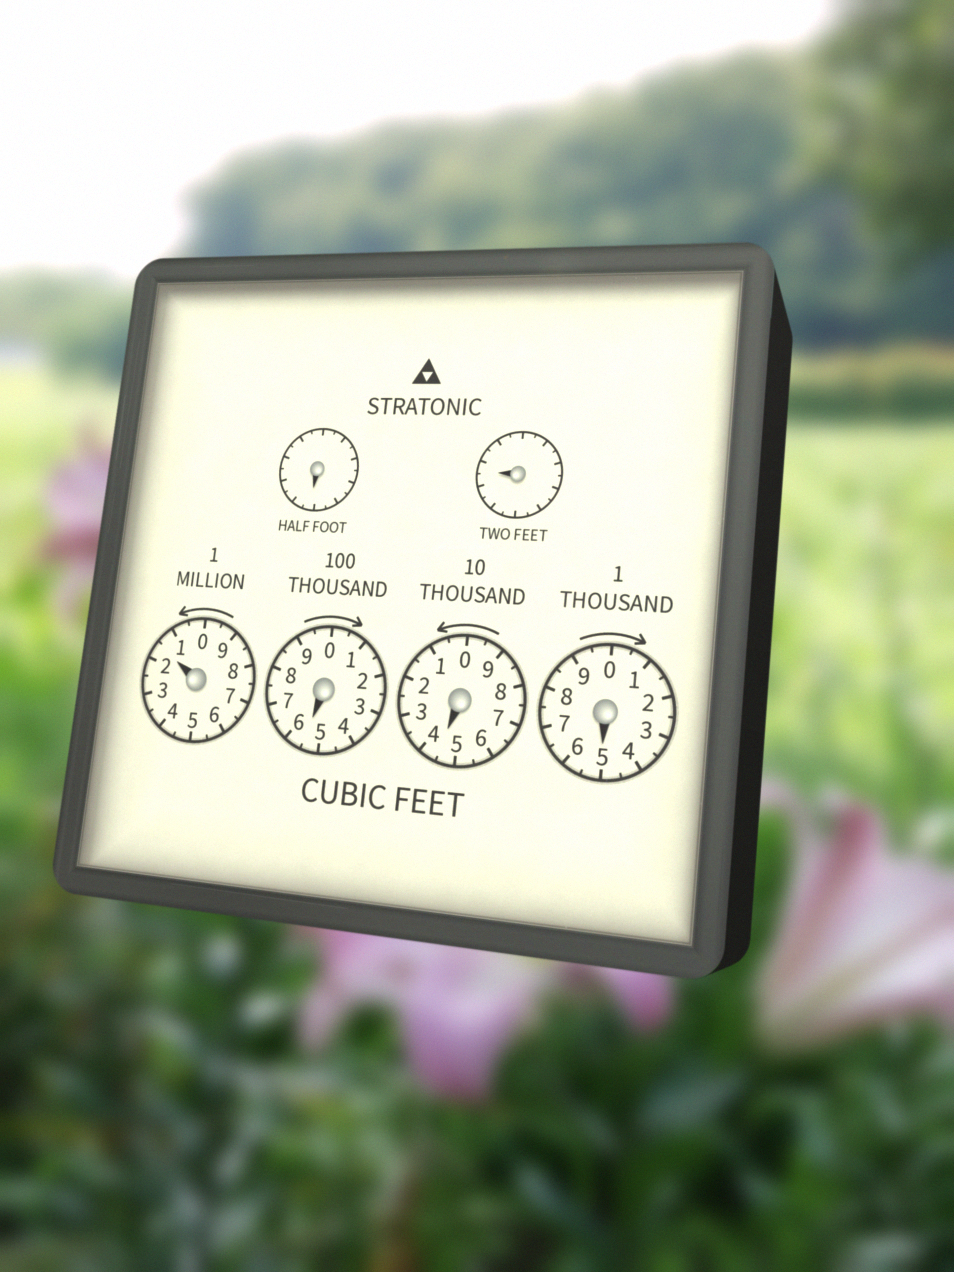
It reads 154500; ft³
